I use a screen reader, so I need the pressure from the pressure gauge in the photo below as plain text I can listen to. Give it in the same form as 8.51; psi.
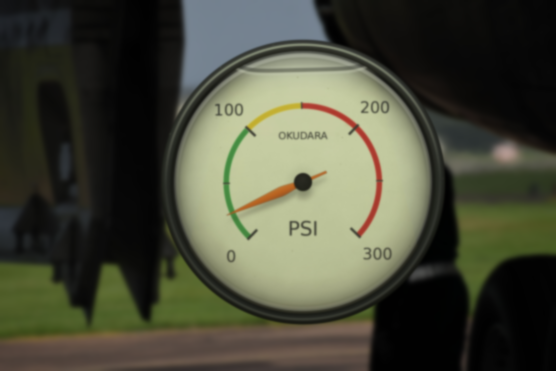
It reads 25; psi
